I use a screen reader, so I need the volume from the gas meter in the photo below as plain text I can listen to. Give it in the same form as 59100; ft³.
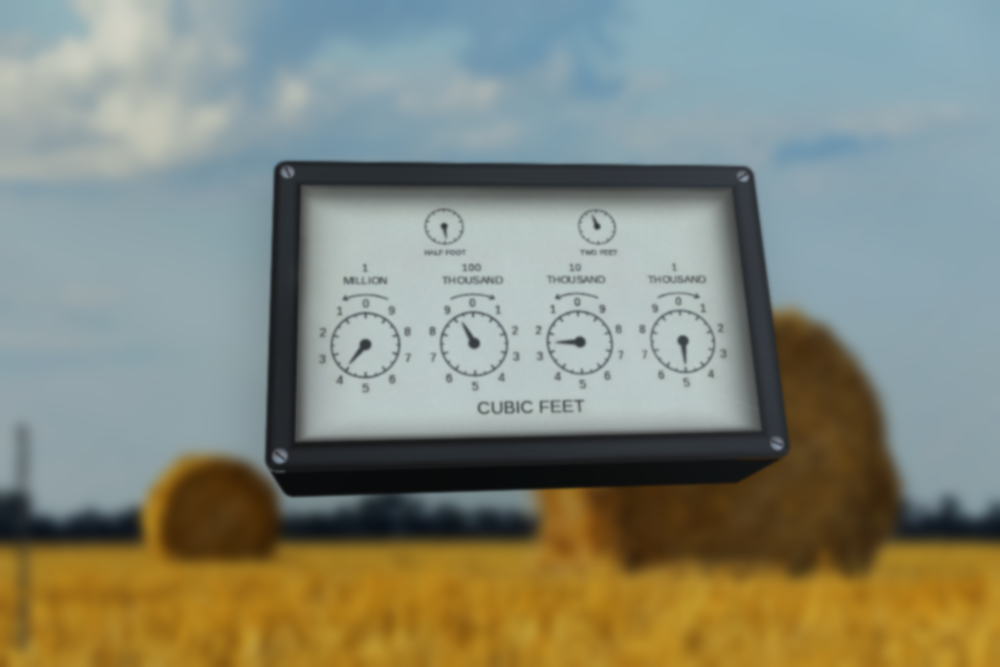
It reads 392500; ft³
